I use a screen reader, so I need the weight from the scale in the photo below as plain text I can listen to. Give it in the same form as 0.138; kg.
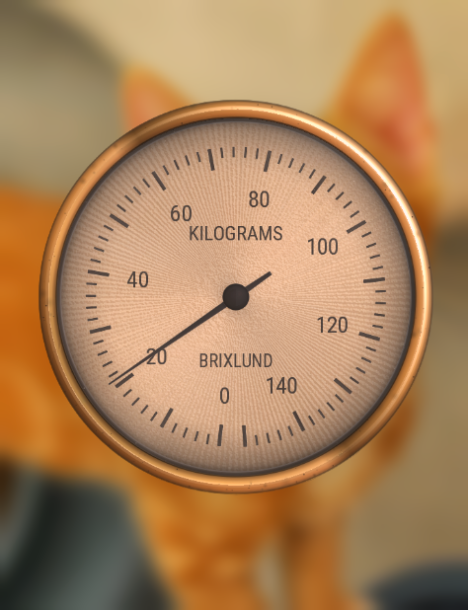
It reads 21; kg
